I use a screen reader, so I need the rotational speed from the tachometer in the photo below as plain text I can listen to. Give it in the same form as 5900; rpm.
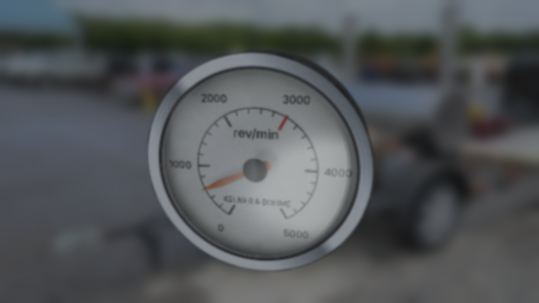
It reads 600; rpm
